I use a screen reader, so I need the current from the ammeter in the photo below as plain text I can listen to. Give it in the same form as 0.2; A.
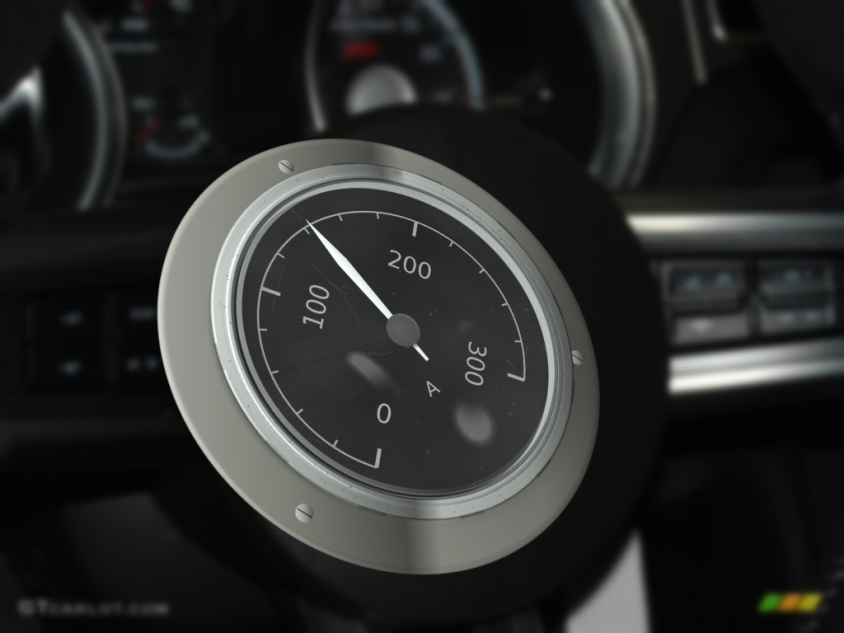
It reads 140; A
